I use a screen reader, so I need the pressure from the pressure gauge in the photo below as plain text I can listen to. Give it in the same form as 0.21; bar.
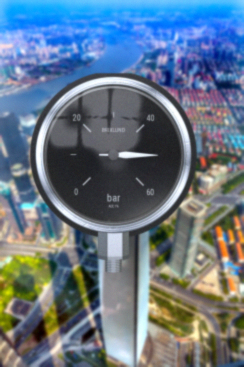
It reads 50; bar
